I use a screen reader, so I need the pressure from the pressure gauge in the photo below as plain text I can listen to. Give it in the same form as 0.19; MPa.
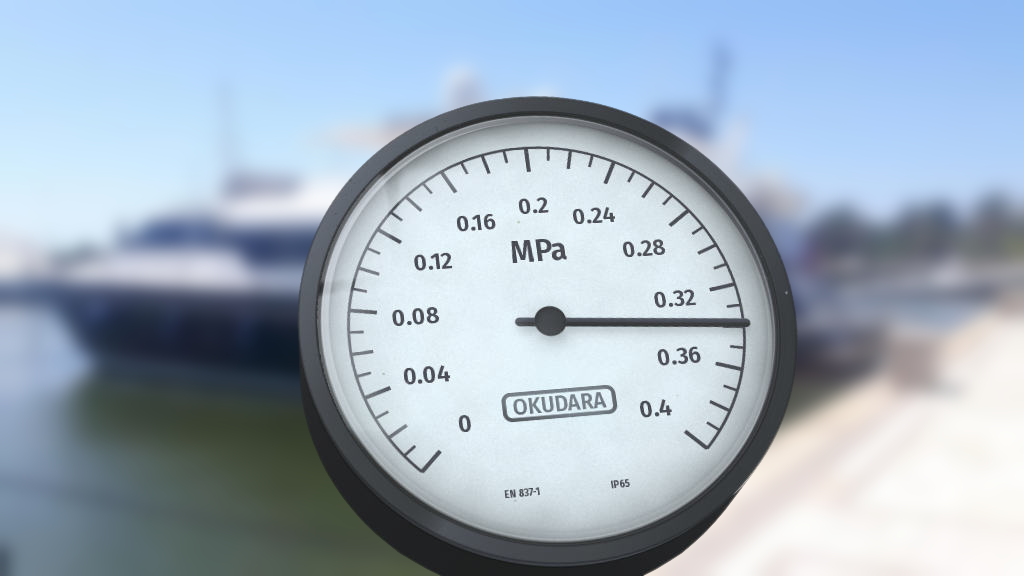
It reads 0.34; MPa
